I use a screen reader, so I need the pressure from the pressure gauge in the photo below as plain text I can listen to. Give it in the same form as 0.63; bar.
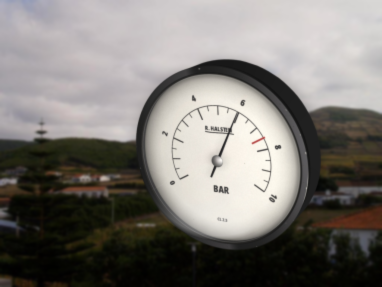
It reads 6; bar
